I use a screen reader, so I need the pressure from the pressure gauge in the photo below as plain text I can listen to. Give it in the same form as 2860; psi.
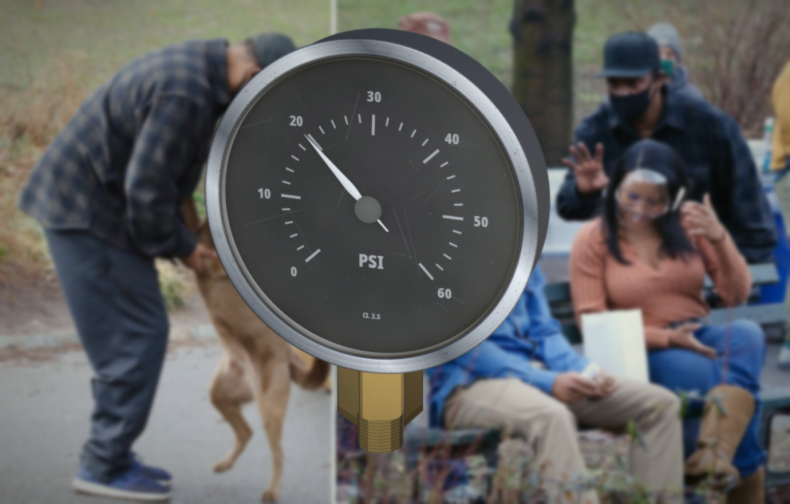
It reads 20; psi
